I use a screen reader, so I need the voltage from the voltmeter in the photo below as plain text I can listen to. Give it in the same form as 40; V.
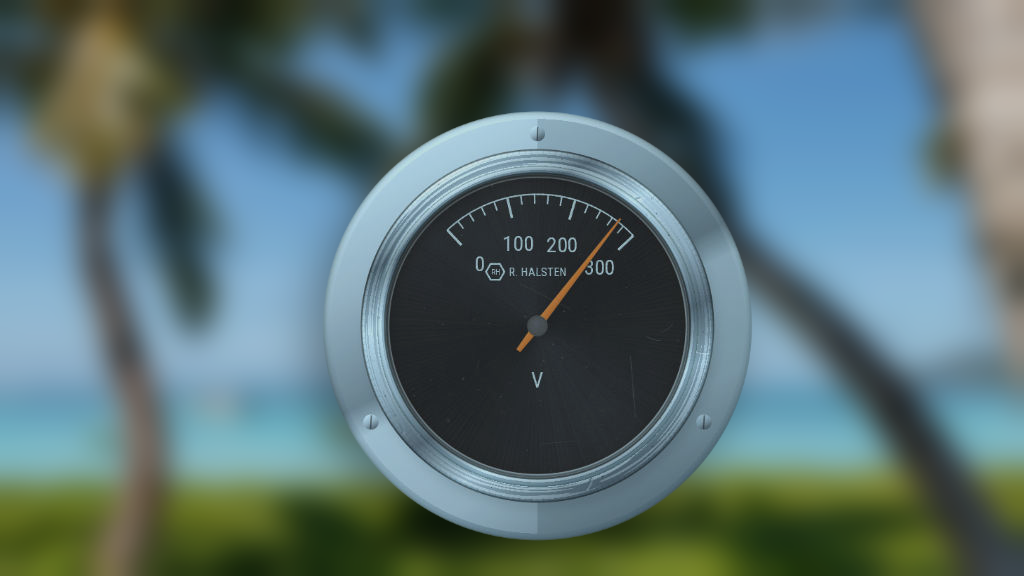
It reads 270; V
